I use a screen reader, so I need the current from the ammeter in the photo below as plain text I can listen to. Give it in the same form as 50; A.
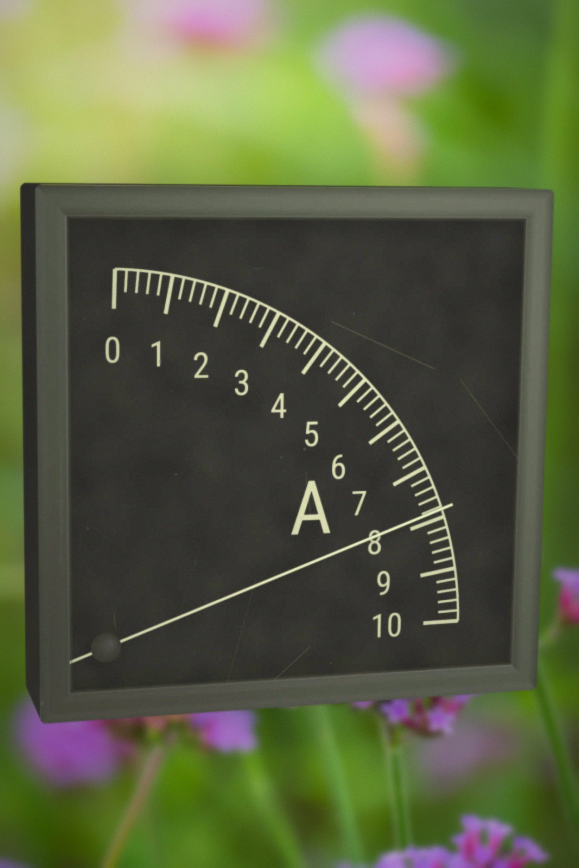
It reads 7.8; A
